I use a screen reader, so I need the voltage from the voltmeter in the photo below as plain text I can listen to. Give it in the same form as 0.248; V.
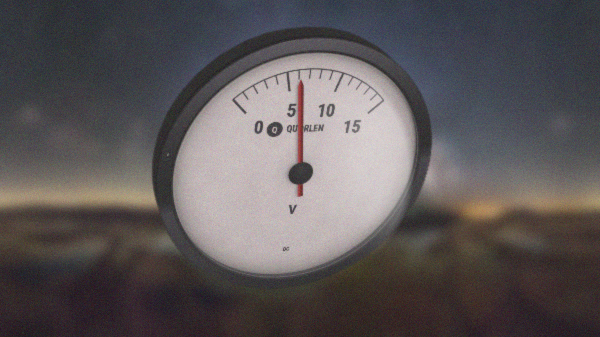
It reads 6; V
